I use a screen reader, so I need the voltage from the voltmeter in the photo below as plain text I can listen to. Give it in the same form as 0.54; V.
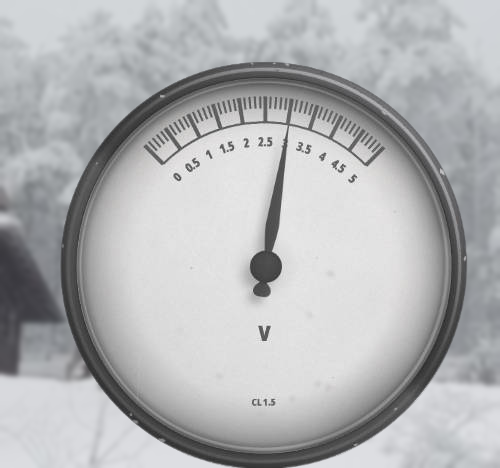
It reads 3; V
